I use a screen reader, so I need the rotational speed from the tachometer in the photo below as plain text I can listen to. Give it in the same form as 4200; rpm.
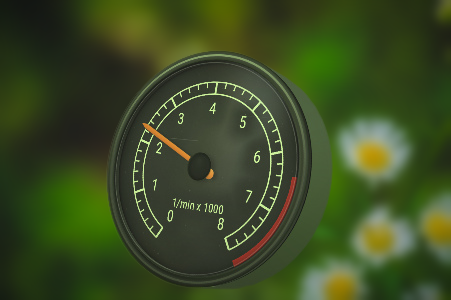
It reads 2300; rpm
